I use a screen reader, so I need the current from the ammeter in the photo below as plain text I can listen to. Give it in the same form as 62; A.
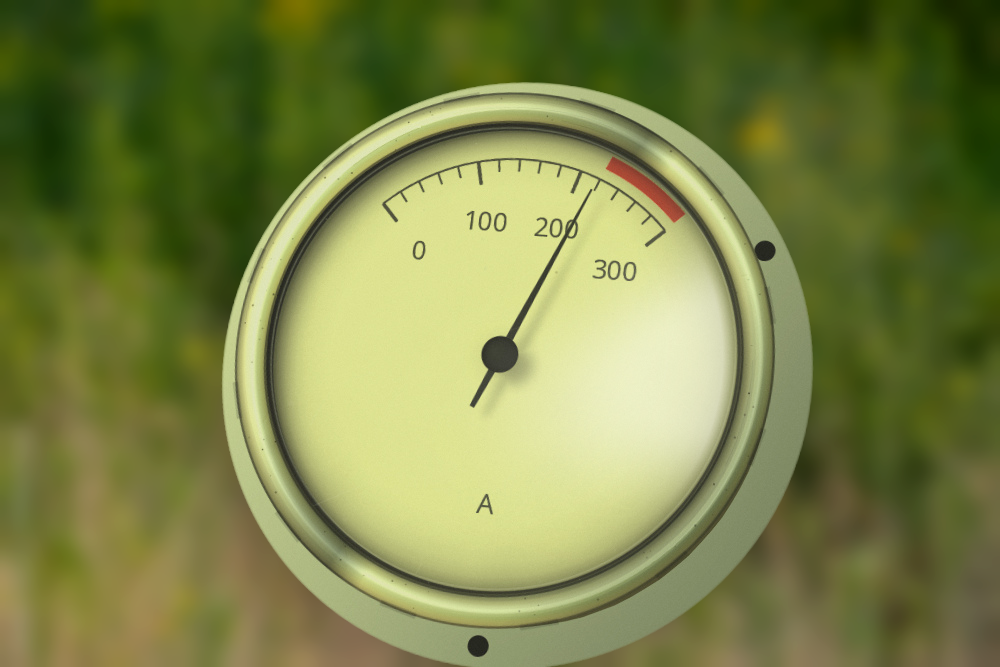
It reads 220; A
